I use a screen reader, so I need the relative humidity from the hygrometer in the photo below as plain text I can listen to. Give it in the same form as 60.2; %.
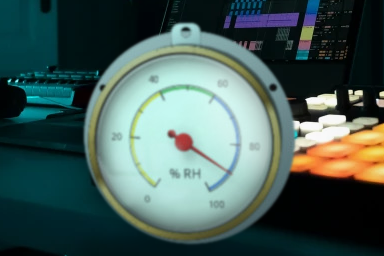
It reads 90; %
